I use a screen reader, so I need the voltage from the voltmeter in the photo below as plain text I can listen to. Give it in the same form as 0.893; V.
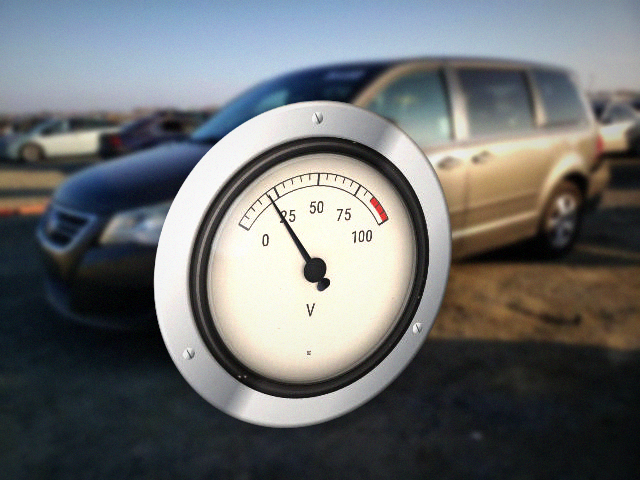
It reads 20; V
